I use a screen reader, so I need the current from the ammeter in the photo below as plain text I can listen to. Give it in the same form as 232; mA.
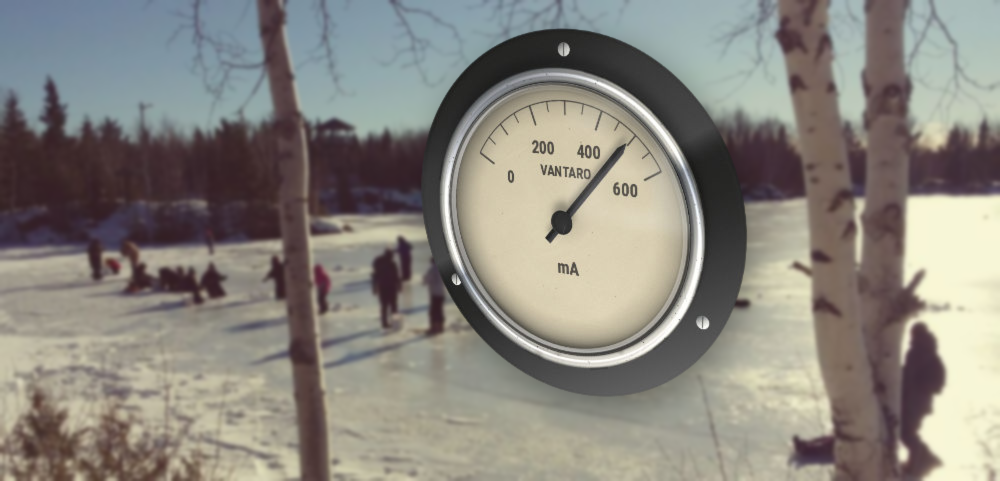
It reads 500; mA
